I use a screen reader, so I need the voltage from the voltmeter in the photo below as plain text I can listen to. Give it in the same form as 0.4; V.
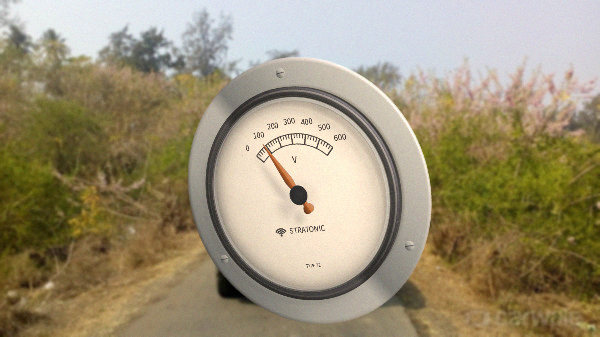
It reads 100; V
